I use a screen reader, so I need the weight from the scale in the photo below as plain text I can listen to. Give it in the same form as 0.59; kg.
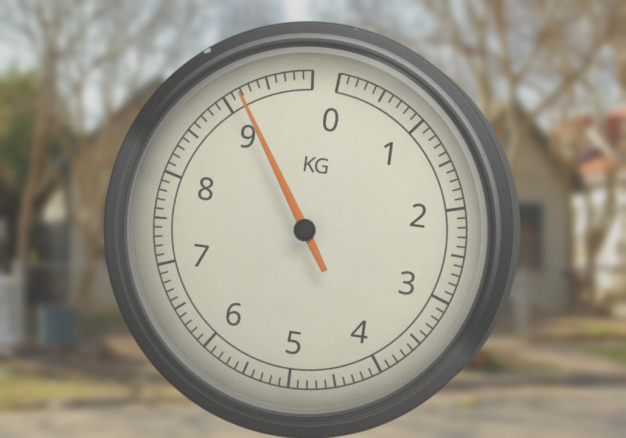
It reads 9.2; kg
